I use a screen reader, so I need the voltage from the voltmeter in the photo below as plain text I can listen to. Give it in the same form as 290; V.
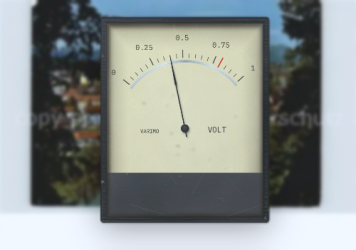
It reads 0.4; V
